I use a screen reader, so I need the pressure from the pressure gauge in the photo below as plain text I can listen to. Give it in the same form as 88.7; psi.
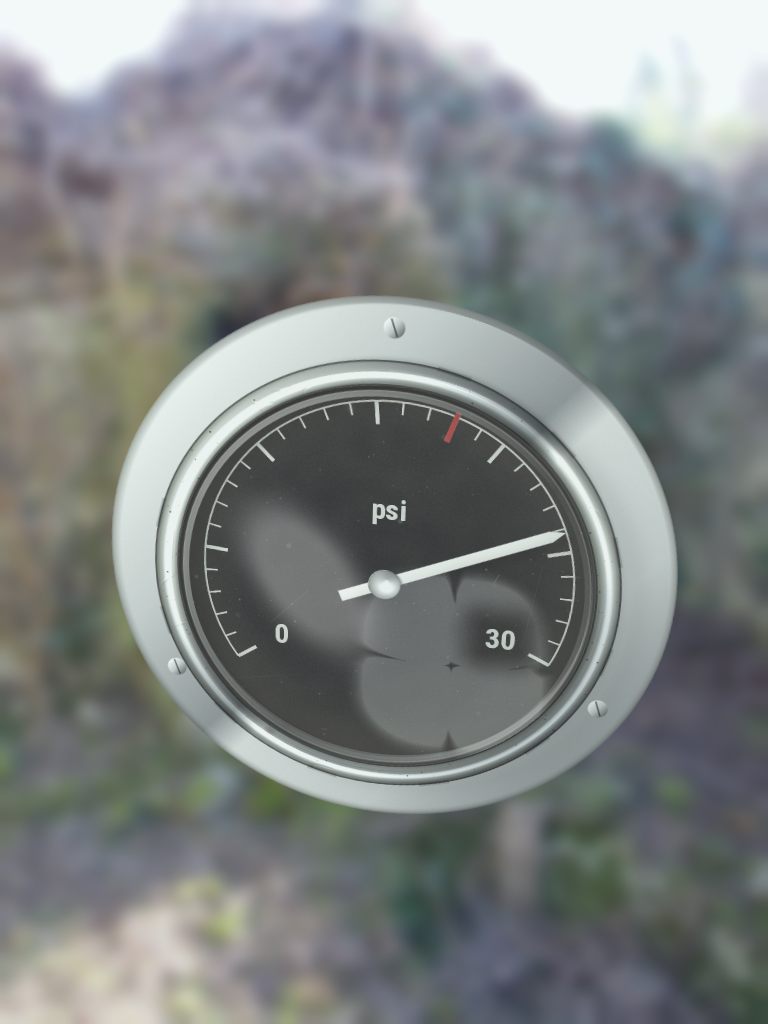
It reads 24; psi
